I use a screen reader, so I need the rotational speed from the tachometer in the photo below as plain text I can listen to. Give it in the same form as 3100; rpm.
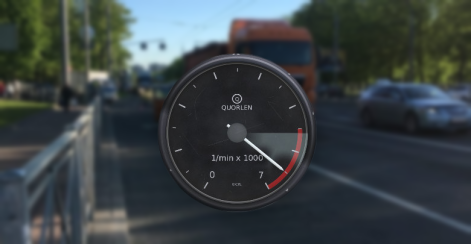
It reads 6500; rpm
